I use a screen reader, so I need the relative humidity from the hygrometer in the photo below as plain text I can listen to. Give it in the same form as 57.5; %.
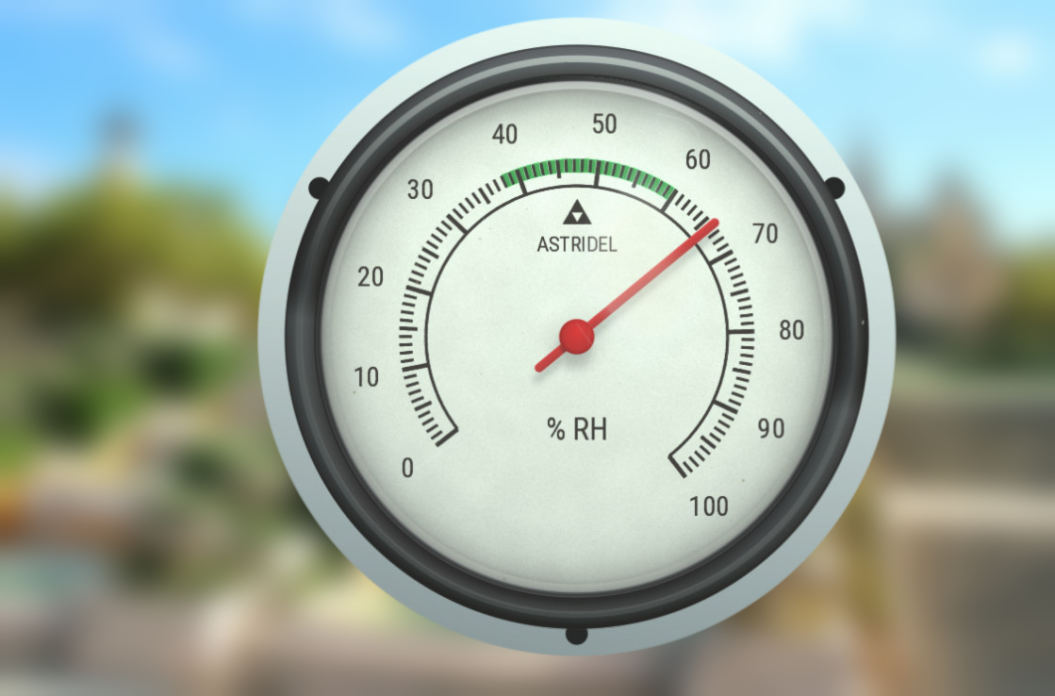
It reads 66; %
